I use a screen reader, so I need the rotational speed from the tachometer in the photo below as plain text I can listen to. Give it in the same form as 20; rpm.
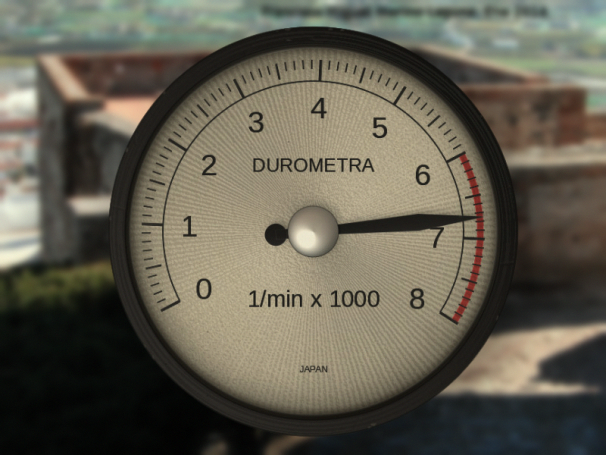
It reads 6750; rpm
